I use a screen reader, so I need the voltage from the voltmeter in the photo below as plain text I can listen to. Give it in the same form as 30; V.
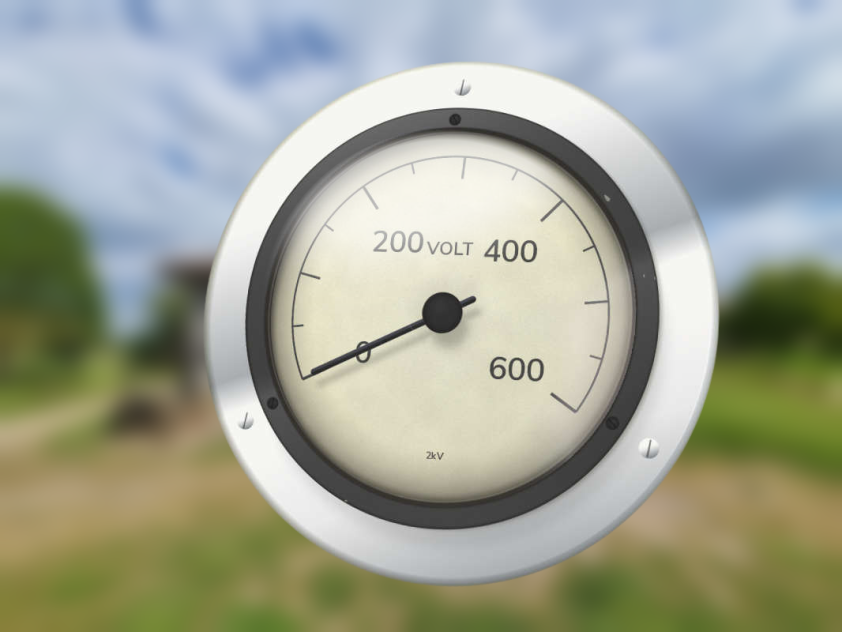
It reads 0; V
